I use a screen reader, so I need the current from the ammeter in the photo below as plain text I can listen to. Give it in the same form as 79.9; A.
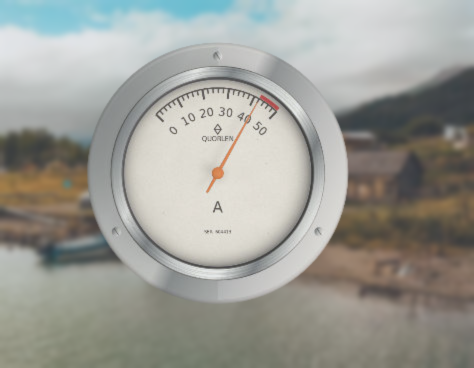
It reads 42; A
